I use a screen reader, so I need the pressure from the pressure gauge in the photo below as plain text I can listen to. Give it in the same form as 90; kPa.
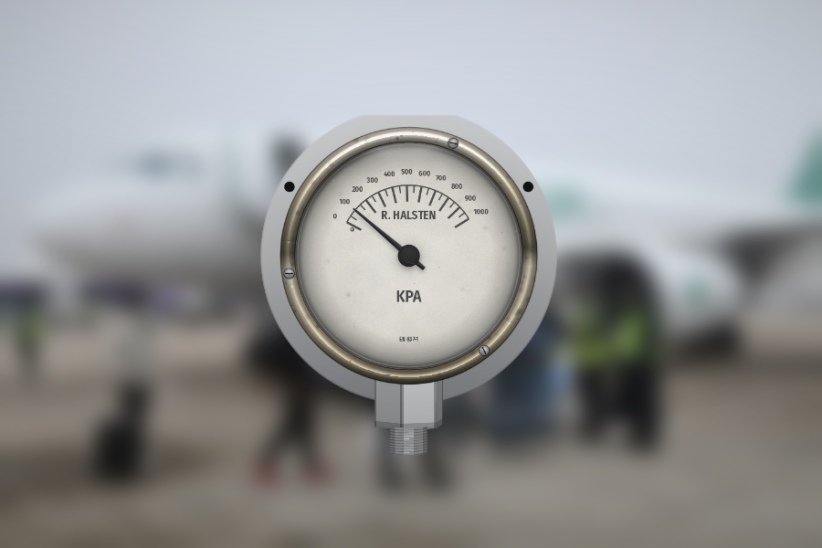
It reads 100; kPa
